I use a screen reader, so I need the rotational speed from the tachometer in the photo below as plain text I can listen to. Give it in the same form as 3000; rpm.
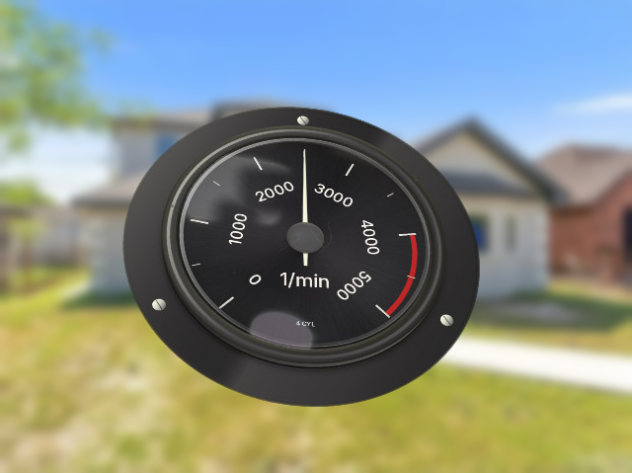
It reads 2500; rpm
